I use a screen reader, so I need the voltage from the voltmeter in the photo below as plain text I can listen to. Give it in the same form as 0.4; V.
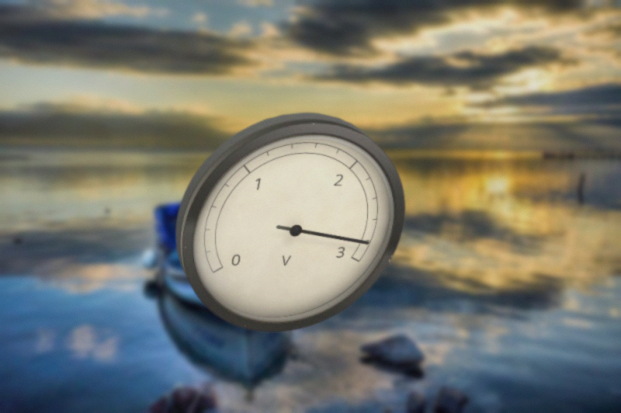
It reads 2.8; V
